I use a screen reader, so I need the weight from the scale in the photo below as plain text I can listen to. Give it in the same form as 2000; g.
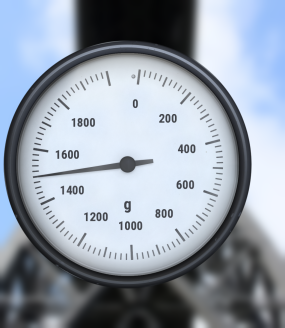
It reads 1500; g
